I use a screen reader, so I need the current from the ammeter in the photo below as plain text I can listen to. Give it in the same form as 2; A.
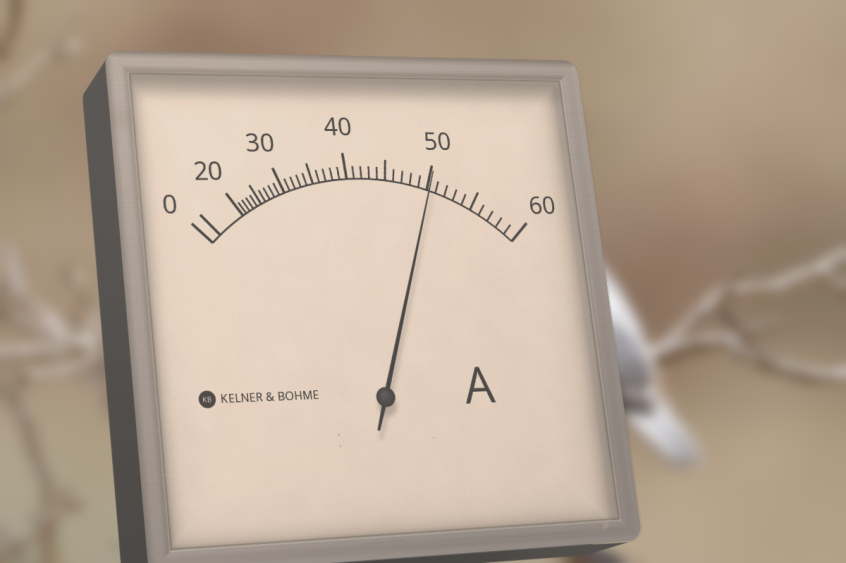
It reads 50; A
